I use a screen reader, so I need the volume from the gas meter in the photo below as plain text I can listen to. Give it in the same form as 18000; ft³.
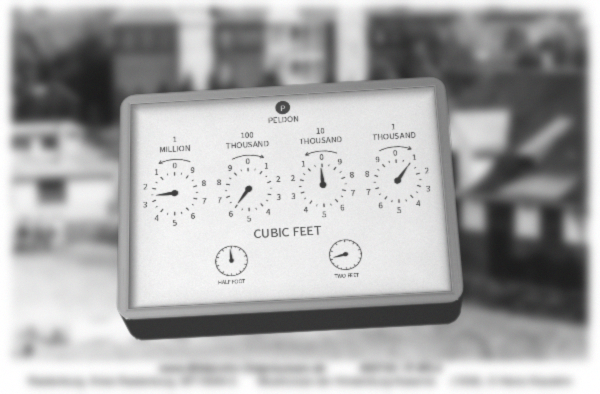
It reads 260100; ft³
